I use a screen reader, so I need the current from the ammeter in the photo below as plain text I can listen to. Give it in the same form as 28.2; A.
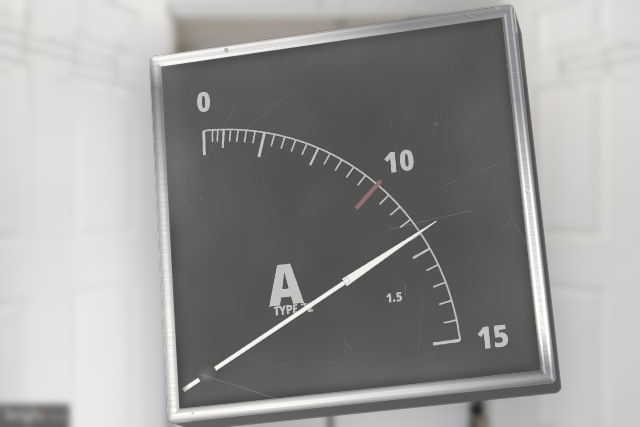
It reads 12; A
